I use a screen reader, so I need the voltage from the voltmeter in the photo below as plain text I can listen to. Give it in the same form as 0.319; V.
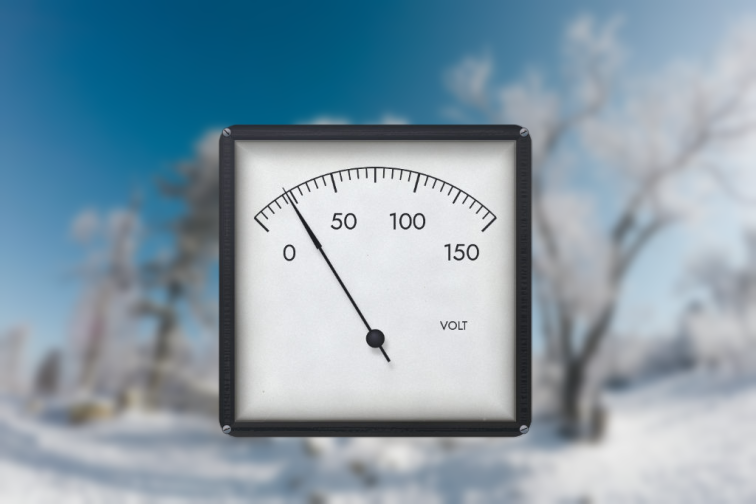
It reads 22.5; V
